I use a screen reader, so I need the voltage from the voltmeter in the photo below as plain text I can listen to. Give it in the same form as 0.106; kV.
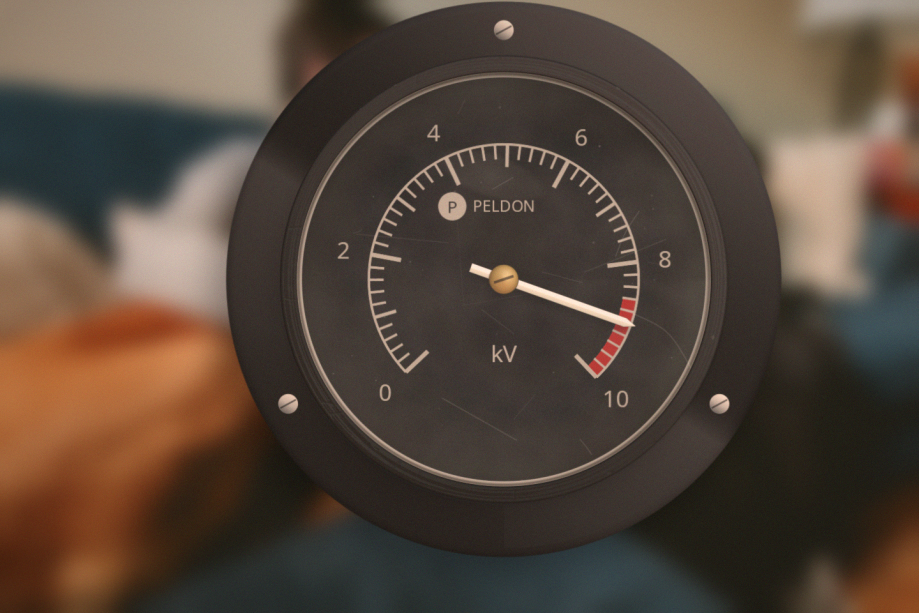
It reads 9; kV
